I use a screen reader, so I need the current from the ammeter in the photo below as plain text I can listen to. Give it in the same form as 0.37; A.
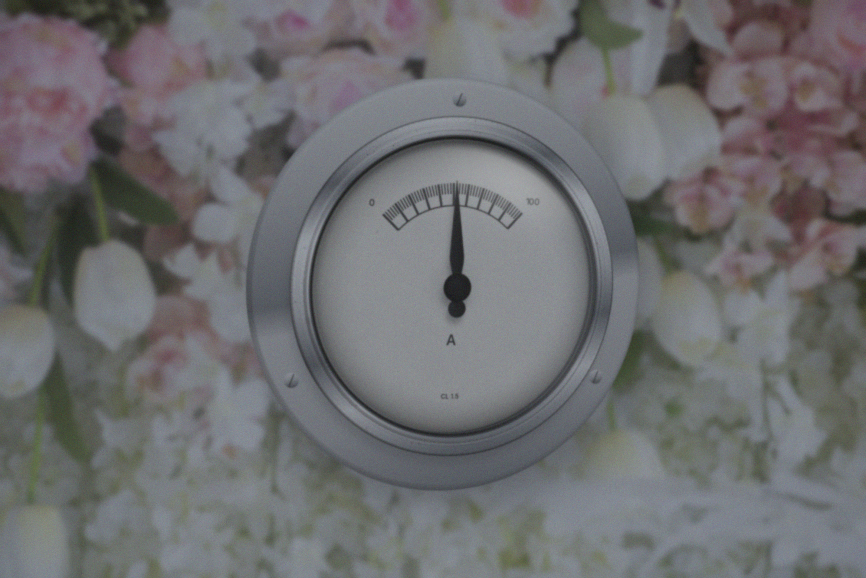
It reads 50; A
